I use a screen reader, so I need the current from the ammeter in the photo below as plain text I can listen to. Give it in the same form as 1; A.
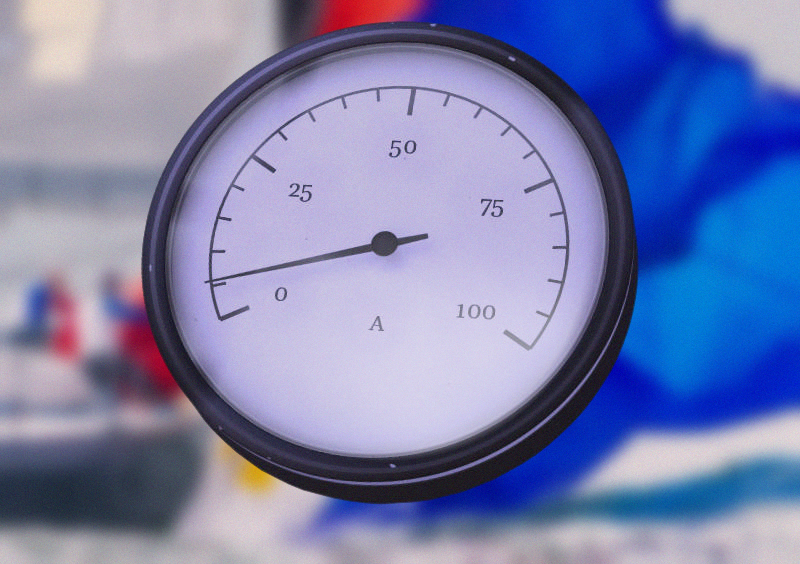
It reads 5; A
